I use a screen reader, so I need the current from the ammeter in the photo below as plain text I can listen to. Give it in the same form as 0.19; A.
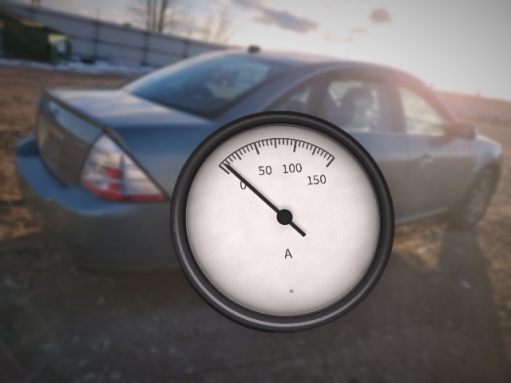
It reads 5; A
